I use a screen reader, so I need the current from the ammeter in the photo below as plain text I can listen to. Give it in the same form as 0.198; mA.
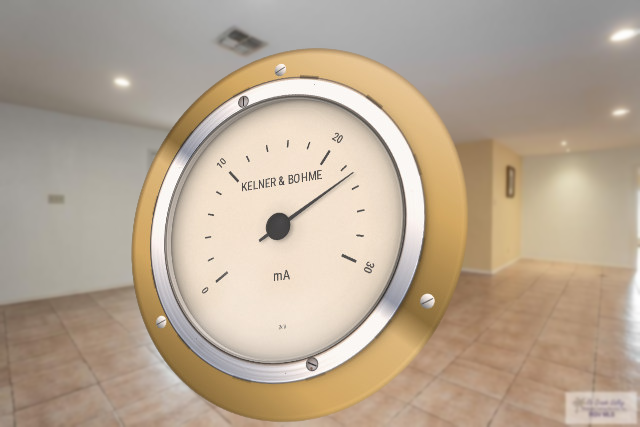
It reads 23; mA
